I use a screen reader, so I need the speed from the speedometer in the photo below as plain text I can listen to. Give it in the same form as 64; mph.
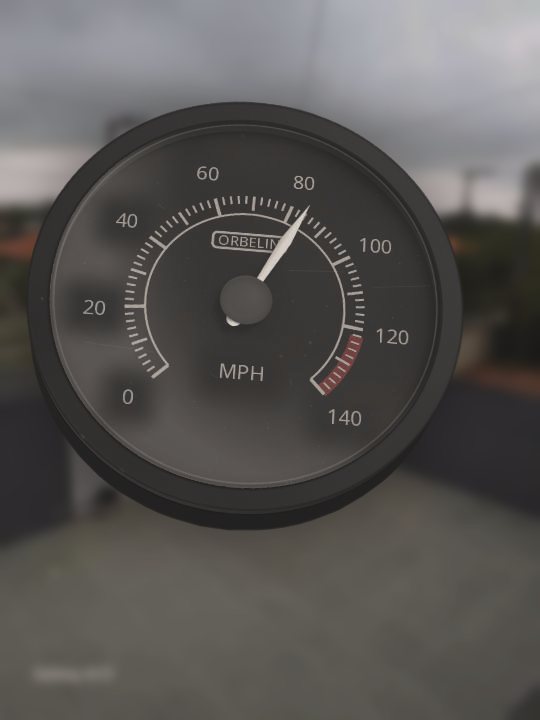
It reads 84; mph
